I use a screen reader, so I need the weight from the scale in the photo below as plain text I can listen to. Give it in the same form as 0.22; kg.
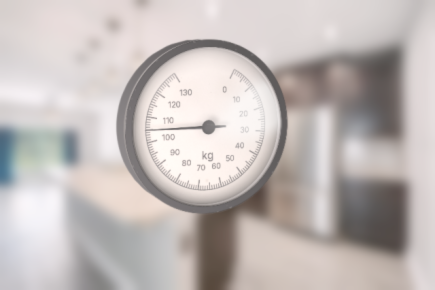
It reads 105; kg
